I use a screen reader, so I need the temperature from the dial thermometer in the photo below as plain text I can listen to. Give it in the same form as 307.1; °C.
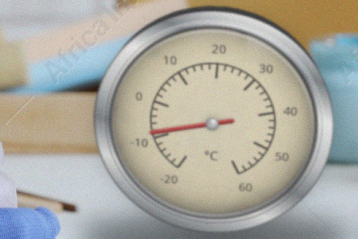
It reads -8; °C
